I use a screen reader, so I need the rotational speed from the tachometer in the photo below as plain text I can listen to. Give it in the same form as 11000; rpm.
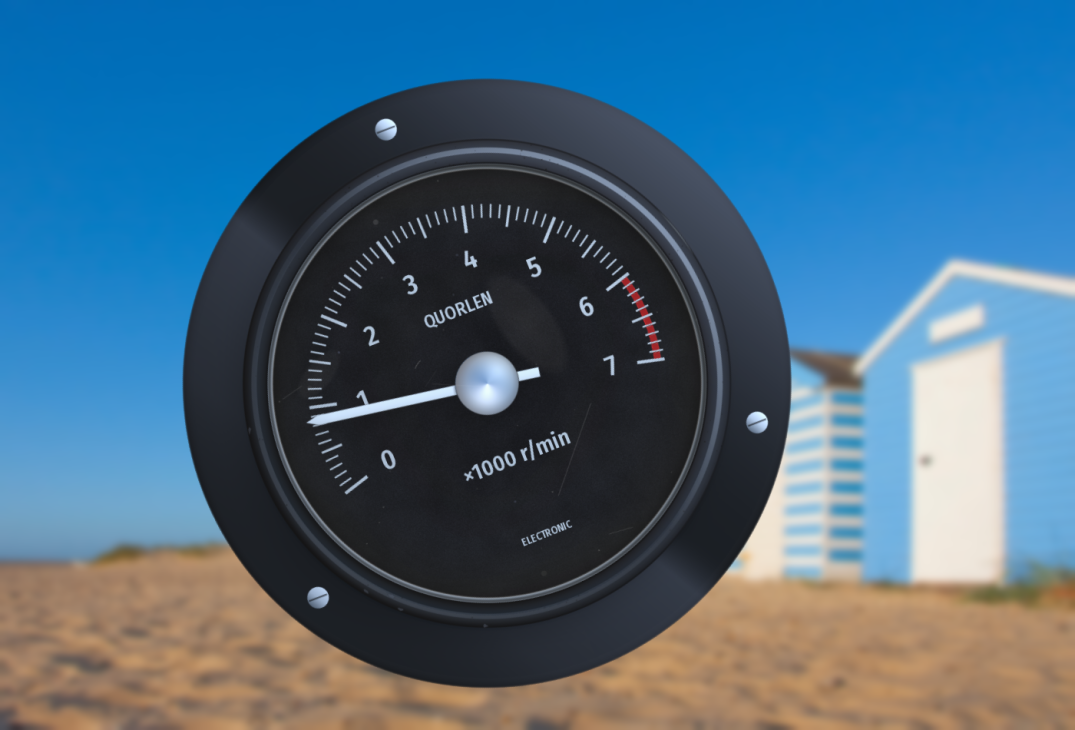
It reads 850; rpm
